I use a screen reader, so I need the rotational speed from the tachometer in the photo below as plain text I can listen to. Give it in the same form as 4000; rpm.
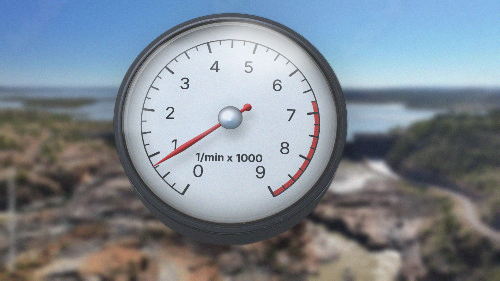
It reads 750; rpm
